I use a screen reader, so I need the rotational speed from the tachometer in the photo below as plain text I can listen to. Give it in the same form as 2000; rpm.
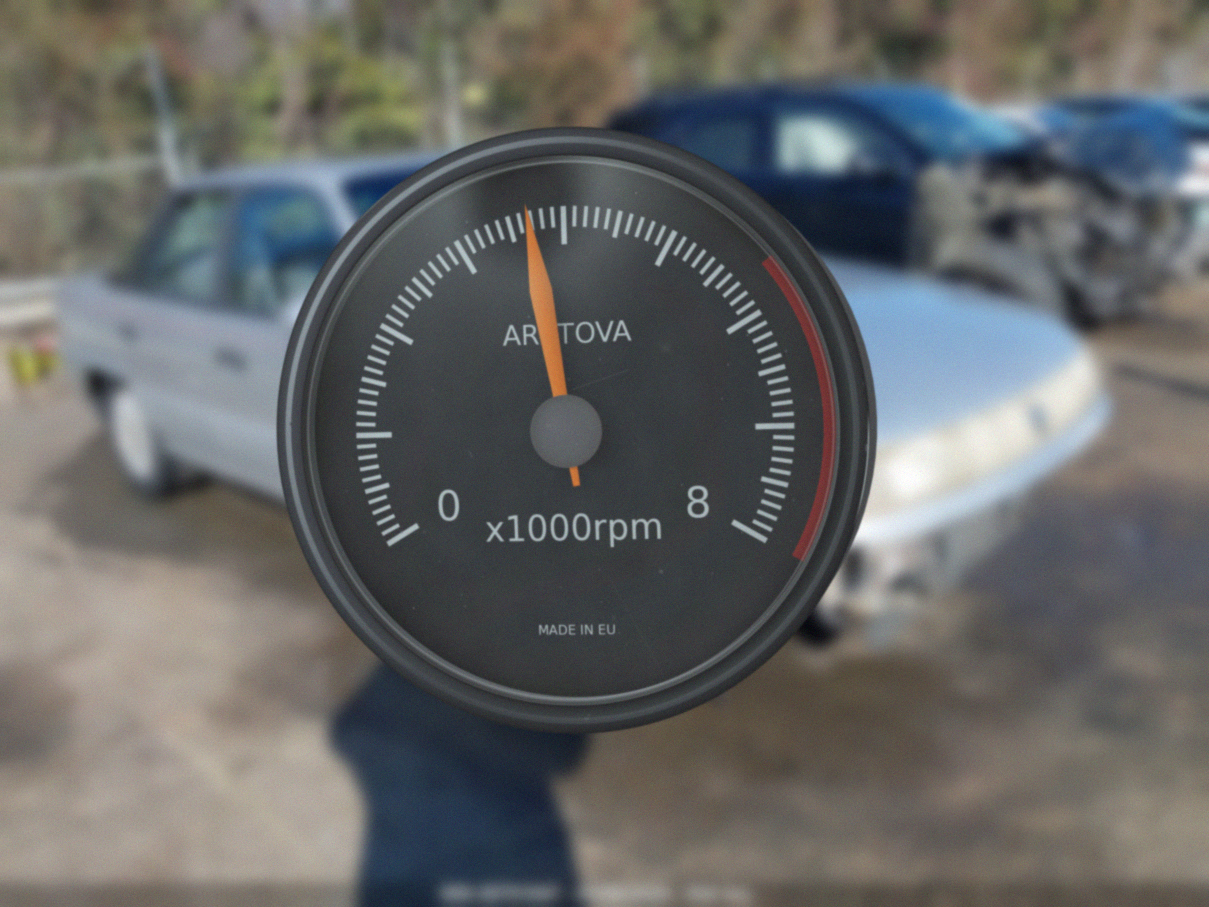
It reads 3700; rpm
